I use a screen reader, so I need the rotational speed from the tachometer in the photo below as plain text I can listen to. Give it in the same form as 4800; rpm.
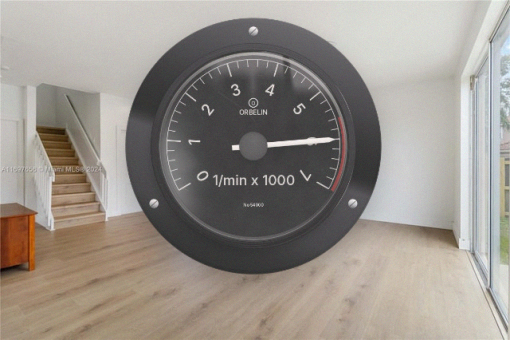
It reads 6000; rpm
